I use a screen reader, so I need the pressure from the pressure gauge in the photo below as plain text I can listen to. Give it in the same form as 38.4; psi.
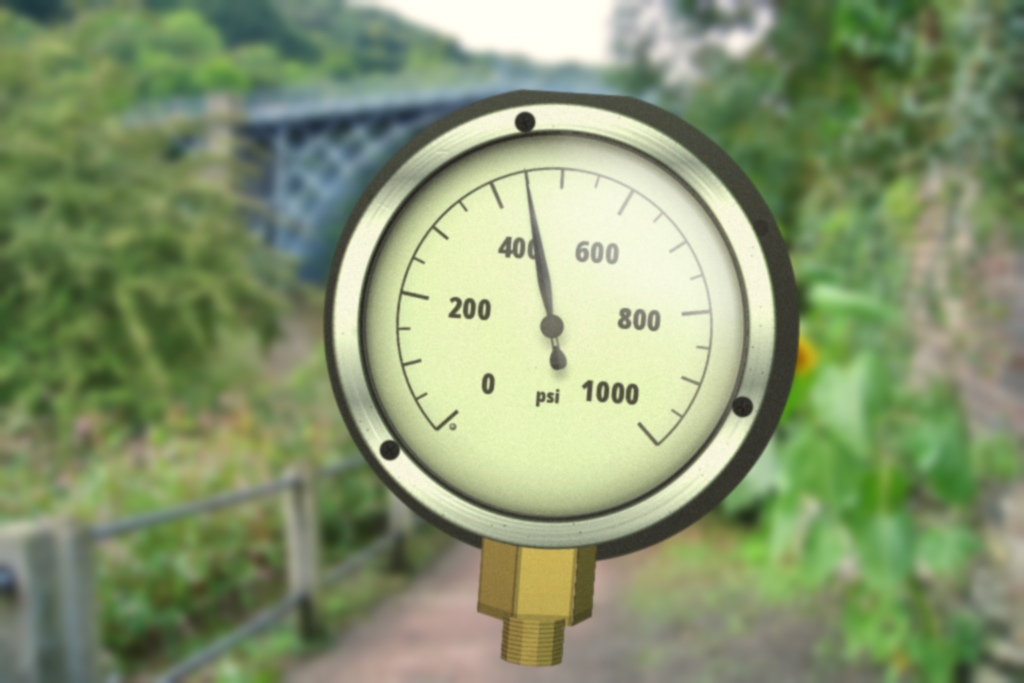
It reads 450; psi
